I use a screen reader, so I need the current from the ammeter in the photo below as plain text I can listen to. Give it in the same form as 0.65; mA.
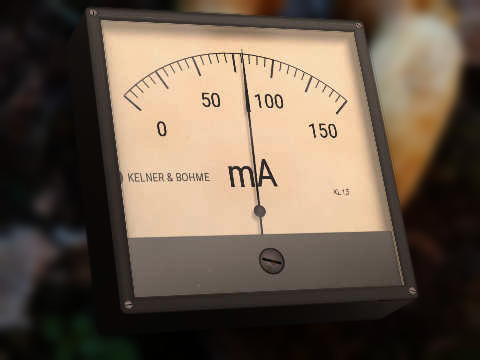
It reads 80; mA
